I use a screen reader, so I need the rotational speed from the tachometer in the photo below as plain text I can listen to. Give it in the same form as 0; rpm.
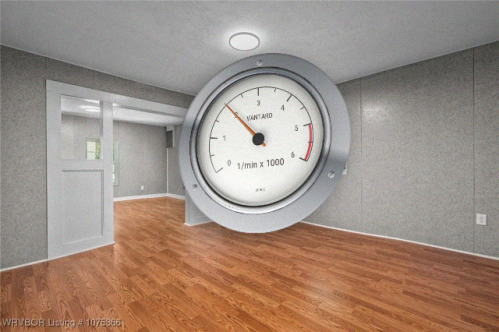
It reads 2000; rpm
